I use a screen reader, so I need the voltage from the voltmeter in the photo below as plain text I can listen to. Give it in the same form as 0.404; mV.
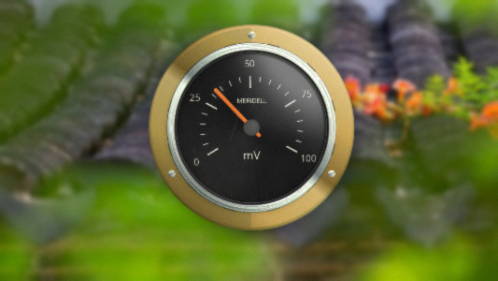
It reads 32.5; mV
